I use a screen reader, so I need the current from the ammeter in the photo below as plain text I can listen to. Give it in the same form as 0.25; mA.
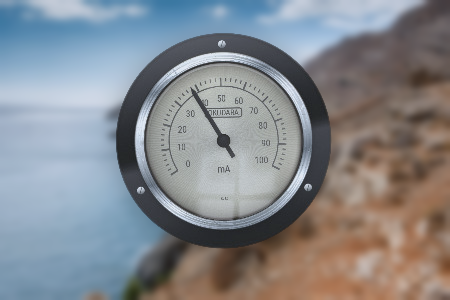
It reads 38; mA
